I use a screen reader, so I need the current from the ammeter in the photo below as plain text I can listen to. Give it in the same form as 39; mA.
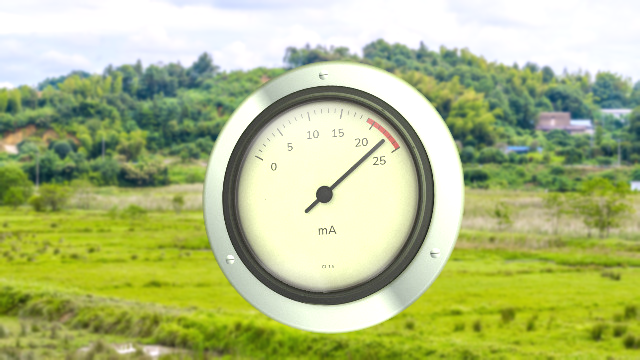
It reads 23; mA
